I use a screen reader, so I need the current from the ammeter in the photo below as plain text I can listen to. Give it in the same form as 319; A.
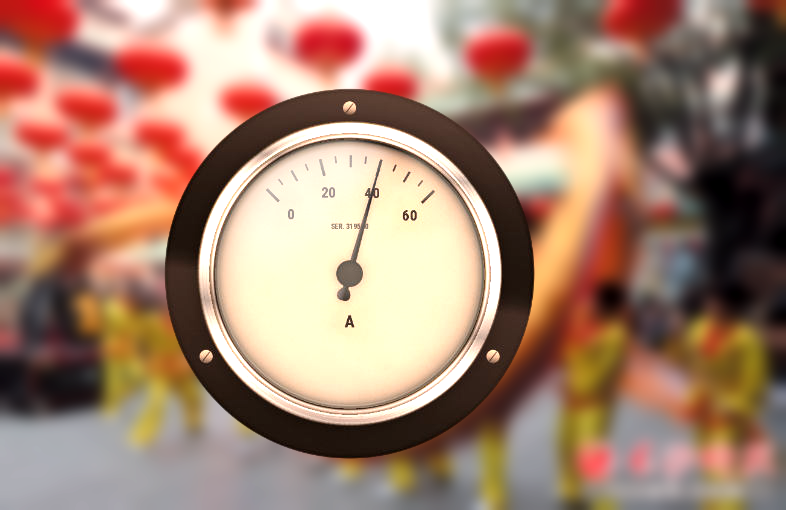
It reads 40; A
